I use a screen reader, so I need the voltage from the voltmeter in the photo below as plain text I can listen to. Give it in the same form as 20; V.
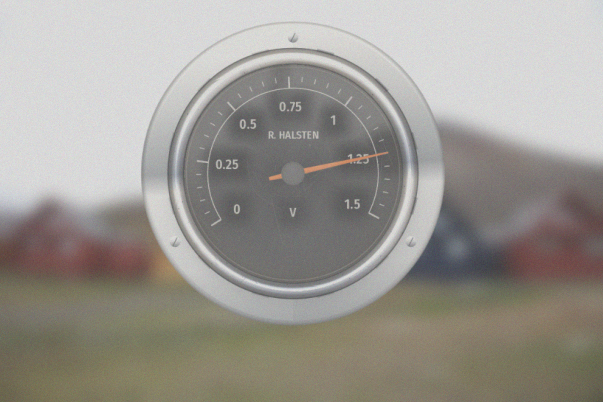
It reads 1.25; V
